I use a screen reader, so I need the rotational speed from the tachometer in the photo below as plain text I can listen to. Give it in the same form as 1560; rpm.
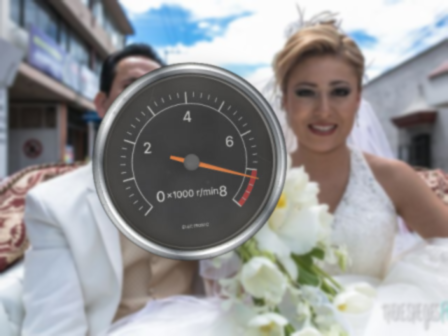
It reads 7200; rpm
